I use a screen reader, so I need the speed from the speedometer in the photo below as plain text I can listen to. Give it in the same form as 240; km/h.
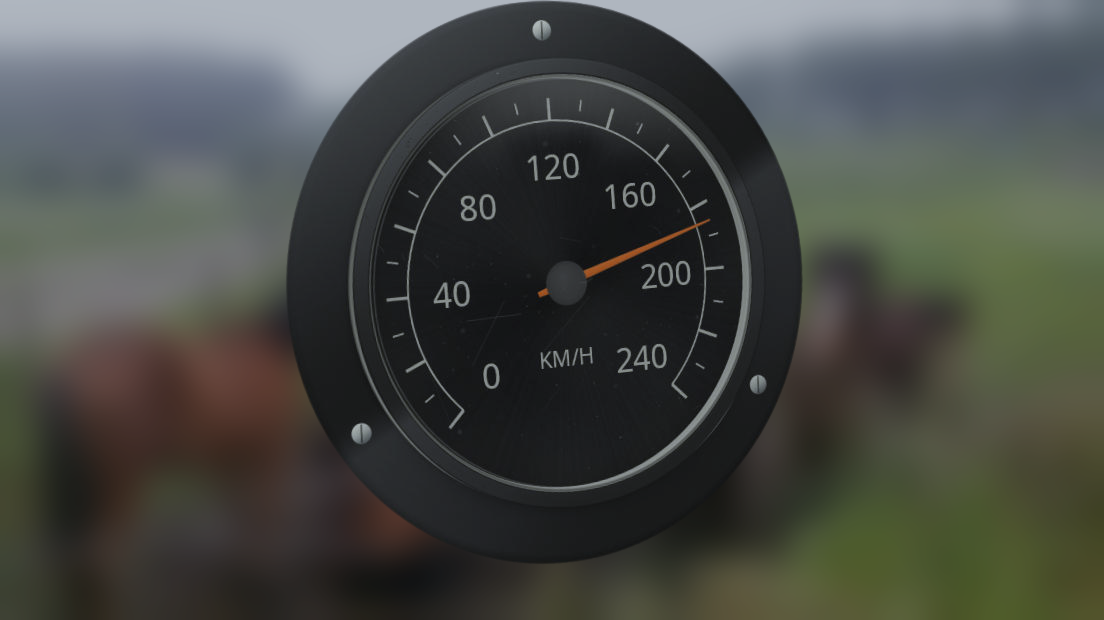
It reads 185; km/h
